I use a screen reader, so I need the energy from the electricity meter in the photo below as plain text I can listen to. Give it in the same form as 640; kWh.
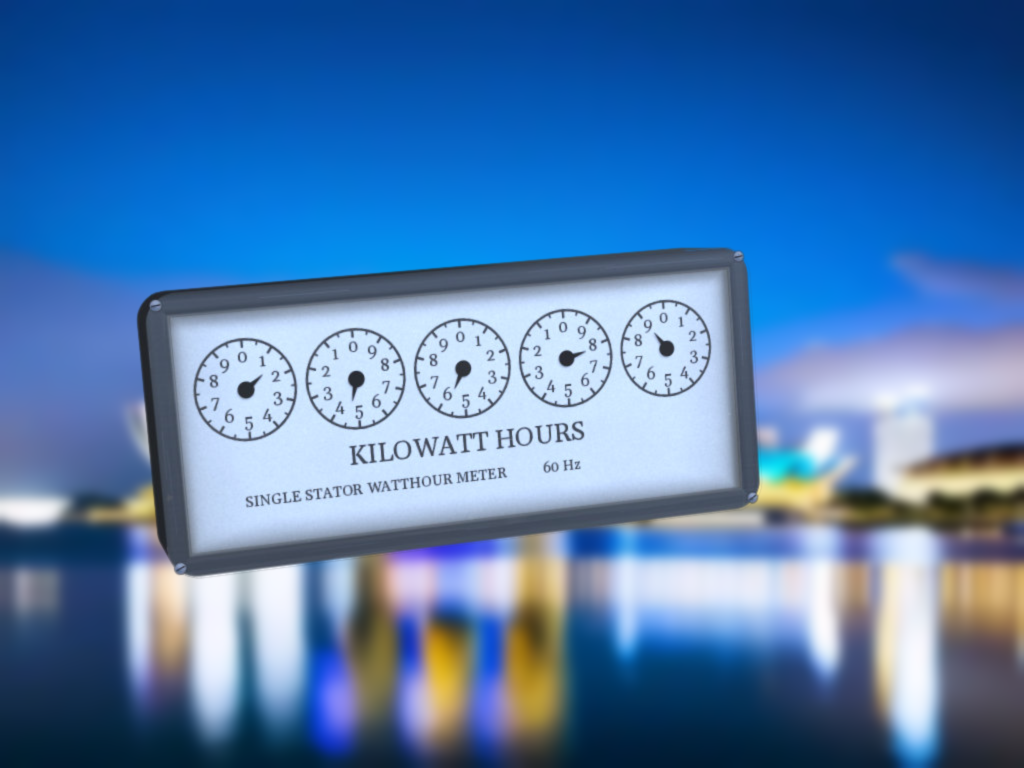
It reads 14579; kWh
